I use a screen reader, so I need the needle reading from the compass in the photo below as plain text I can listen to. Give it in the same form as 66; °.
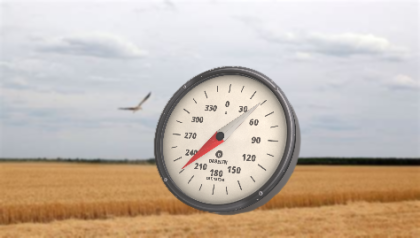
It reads 225; °
